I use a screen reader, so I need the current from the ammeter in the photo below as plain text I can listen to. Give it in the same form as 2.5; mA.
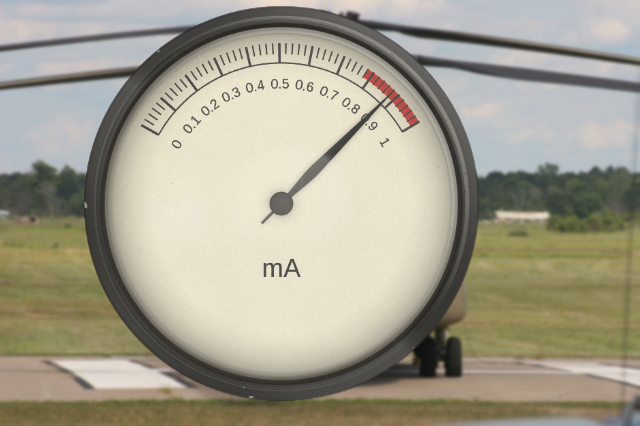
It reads 0.88; mA
